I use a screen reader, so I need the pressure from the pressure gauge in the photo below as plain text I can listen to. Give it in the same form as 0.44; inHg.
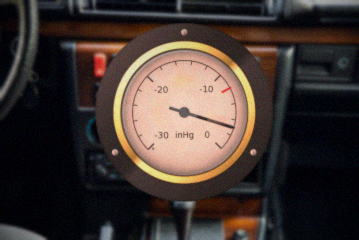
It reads -3; inHg
